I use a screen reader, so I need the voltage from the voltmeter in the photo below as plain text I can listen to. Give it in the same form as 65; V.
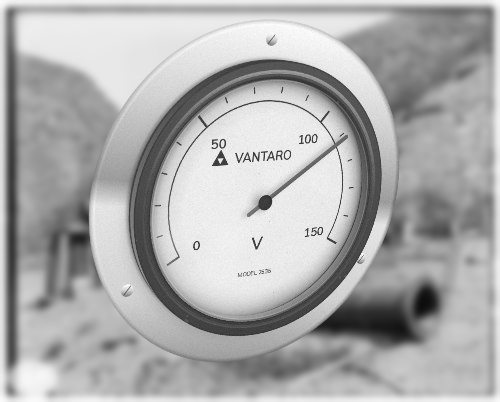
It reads 110; V
